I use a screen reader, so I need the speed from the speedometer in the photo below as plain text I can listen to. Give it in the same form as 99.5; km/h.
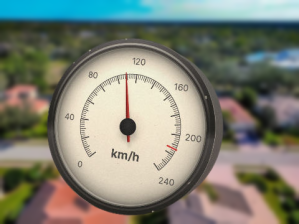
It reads 110; km/h
